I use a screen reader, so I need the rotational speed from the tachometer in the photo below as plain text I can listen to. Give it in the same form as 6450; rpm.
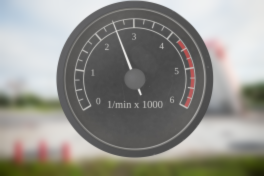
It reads 2500; rpm
